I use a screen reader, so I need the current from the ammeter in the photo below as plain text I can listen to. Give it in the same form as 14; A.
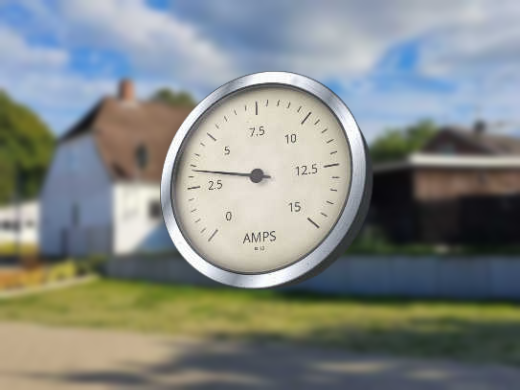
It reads 3.25; A
